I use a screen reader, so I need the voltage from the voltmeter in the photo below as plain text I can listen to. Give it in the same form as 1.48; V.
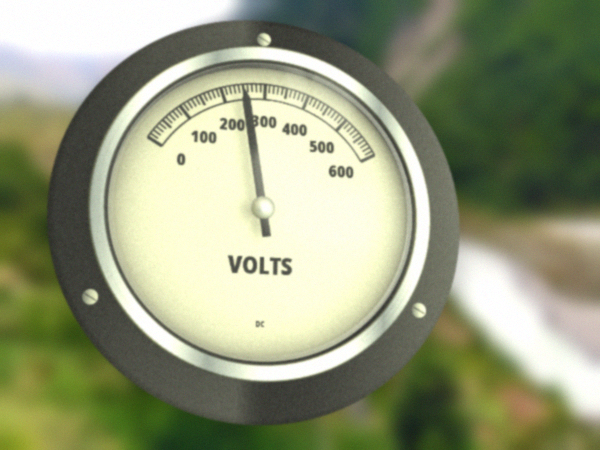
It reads 250; V
